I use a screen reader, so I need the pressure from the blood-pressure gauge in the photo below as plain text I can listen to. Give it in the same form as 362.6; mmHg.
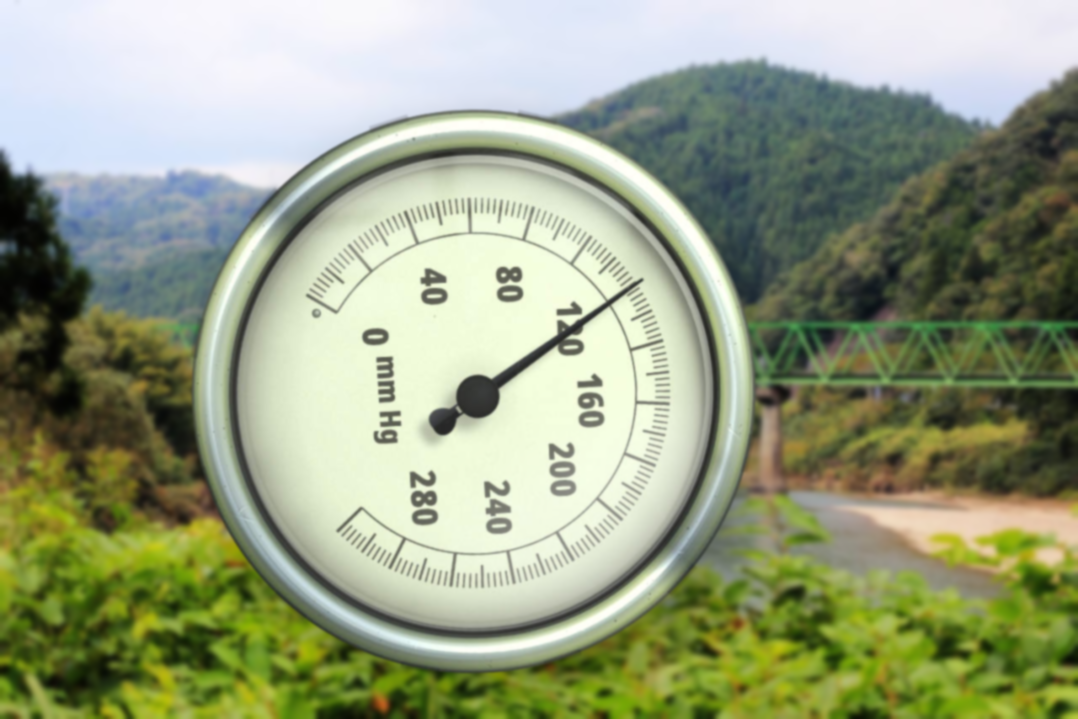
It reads 120; mmHg
